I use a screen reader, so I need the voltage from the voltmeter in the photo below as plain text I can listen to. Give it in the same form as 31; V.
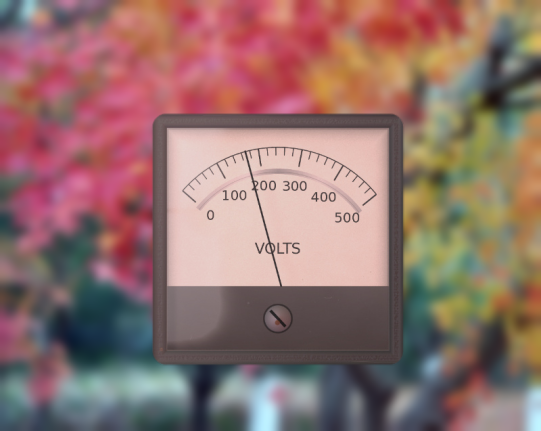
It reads 170; V
